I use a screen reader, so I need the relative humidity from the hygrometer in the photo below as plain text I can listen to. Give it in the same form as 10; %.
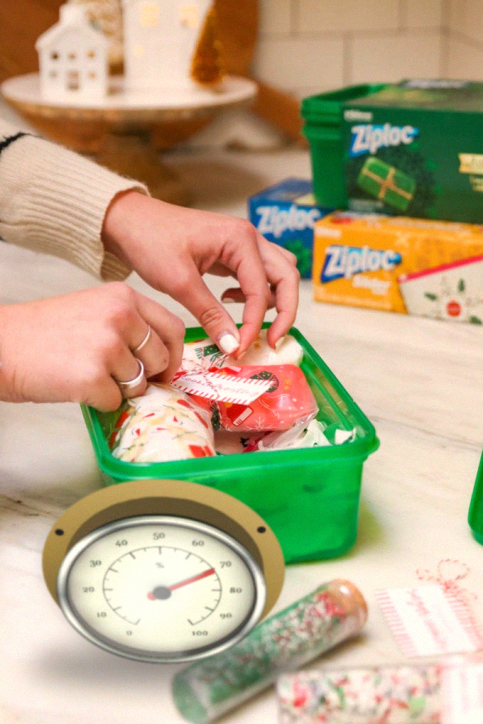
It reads 70; %
